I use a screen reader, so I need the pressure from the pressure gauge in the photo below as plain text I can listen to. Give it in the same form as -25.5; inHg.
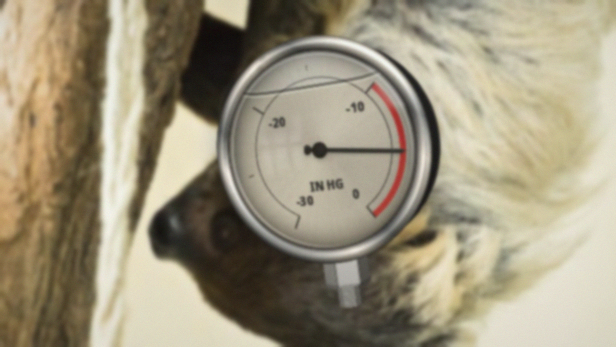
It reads -5; inHg
